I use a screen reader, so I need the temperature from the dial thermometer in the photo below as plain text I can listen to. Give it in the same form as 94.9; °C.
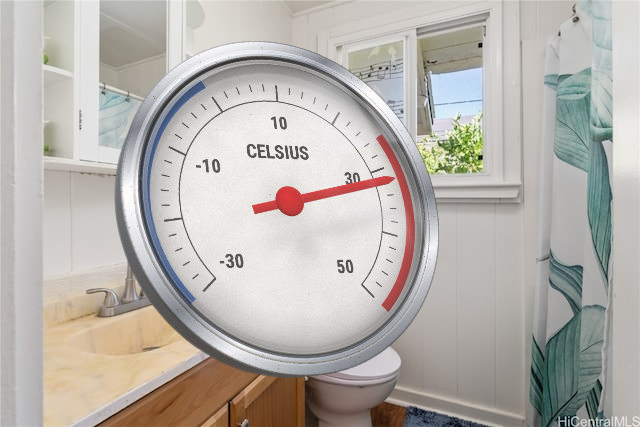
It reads 32; °C
